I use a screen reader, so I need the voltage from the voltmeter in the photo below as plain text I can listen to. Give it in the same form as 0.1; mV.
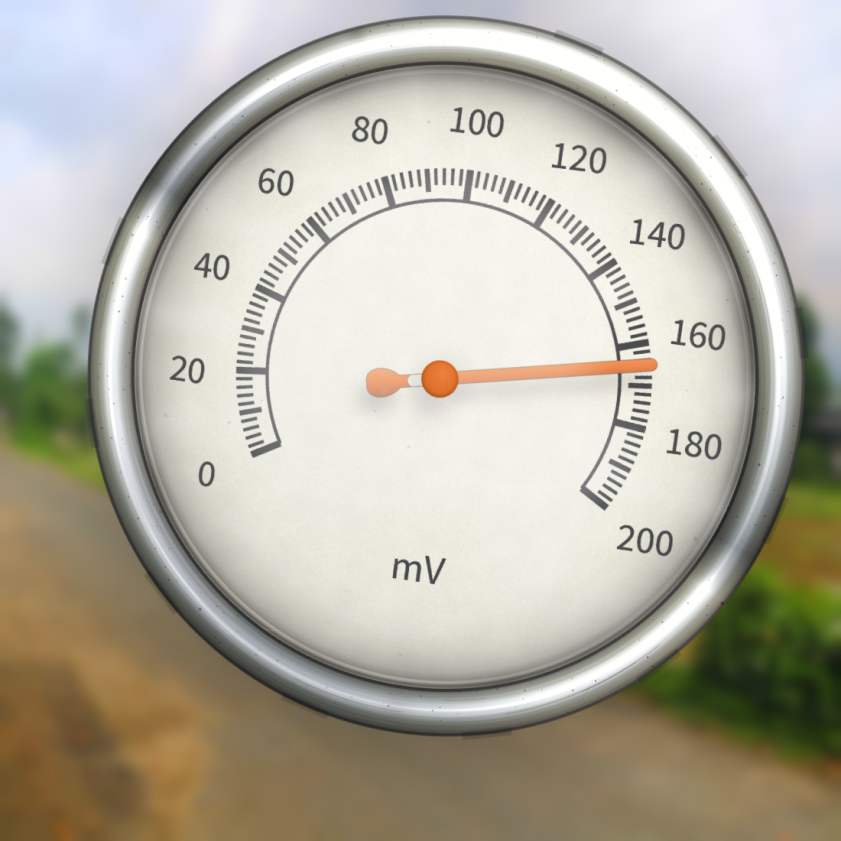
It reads 165; mV
